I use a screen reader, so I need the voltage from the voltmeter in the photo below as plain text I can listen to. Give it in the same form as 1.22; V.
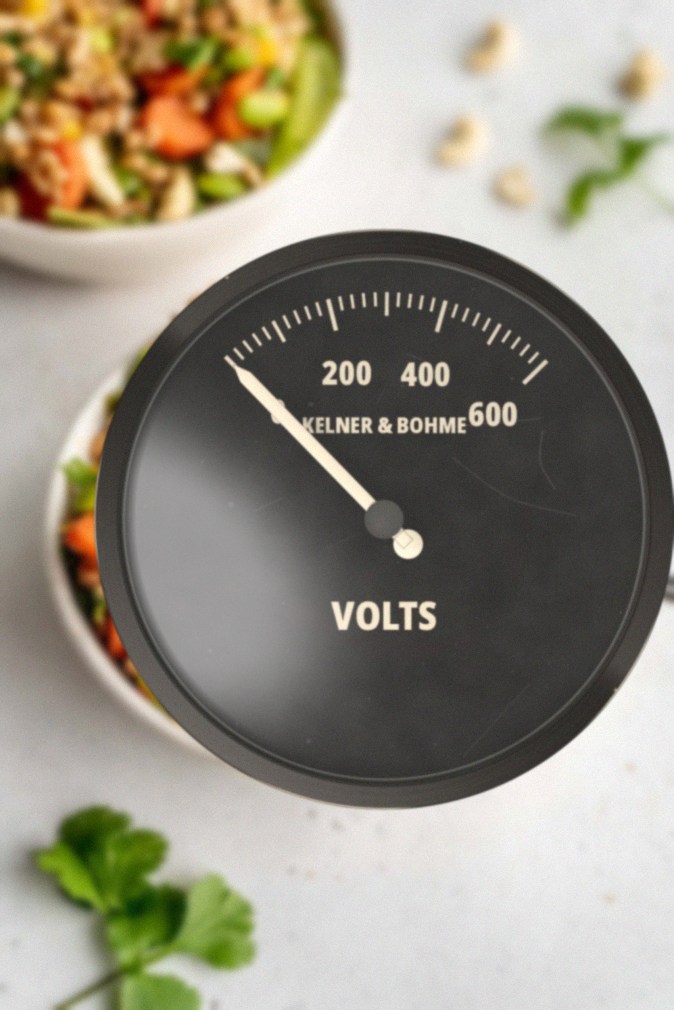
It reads 0; V
